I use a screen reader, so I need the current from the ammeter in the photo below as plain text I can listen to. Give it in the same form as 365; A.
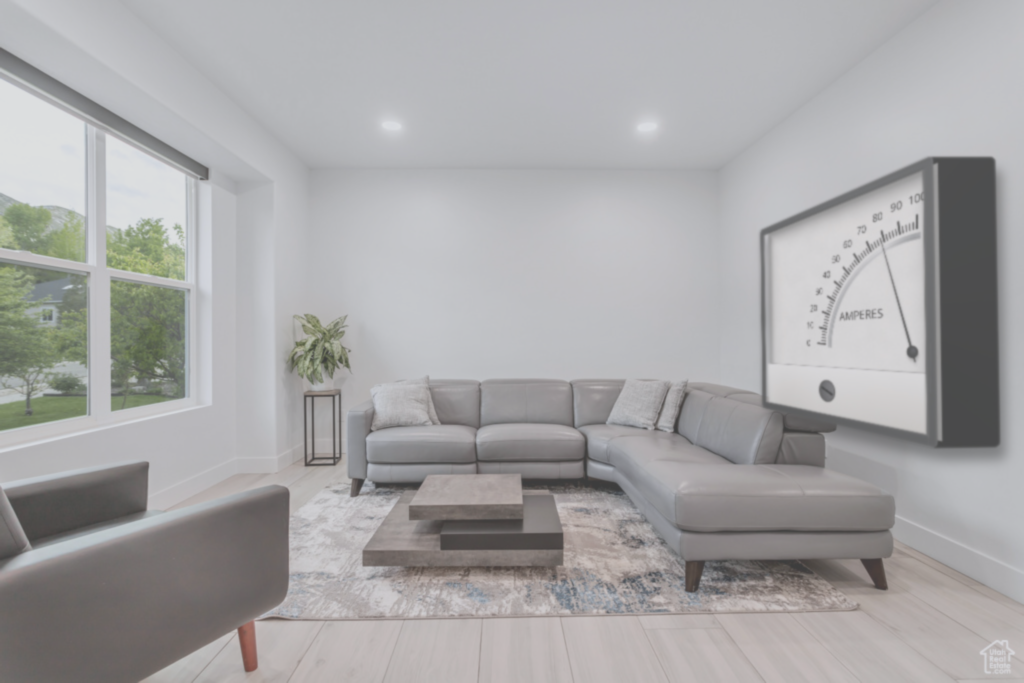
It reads 80; A
